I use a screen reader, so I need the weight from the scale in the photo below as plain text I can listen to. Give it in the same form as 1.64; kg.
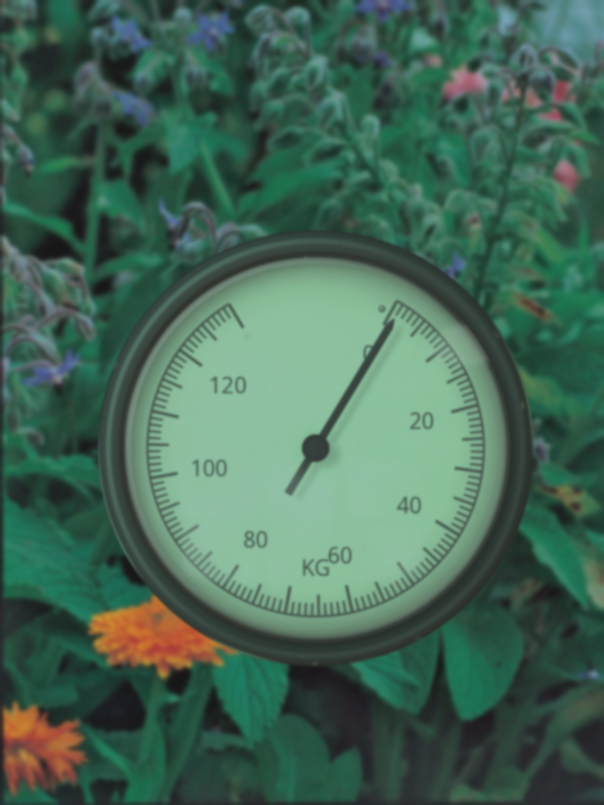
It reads 1; kg
